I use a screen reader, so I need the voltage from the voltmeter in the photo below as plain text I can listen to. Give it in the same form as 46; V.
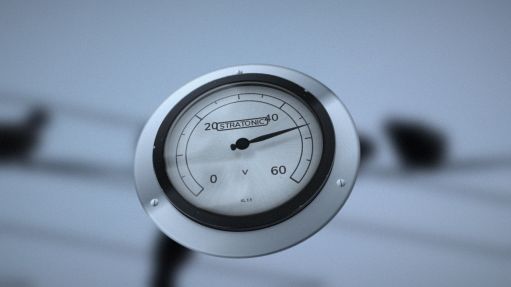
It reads 47.5; V
